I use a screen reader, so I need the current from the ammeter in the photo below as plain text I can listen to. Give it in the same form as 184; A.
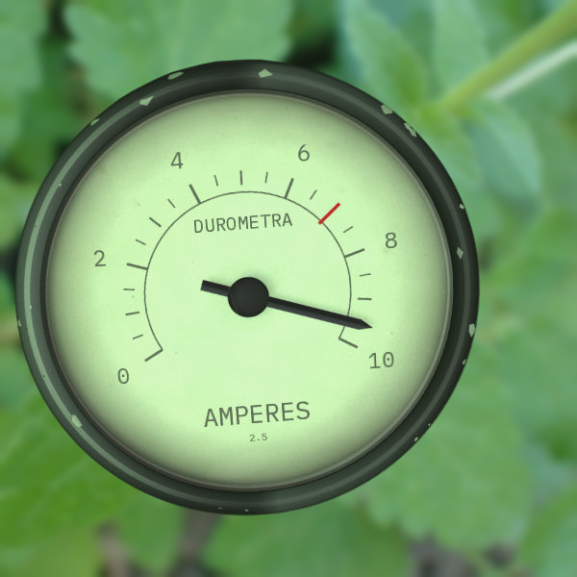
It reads 9.5; A
